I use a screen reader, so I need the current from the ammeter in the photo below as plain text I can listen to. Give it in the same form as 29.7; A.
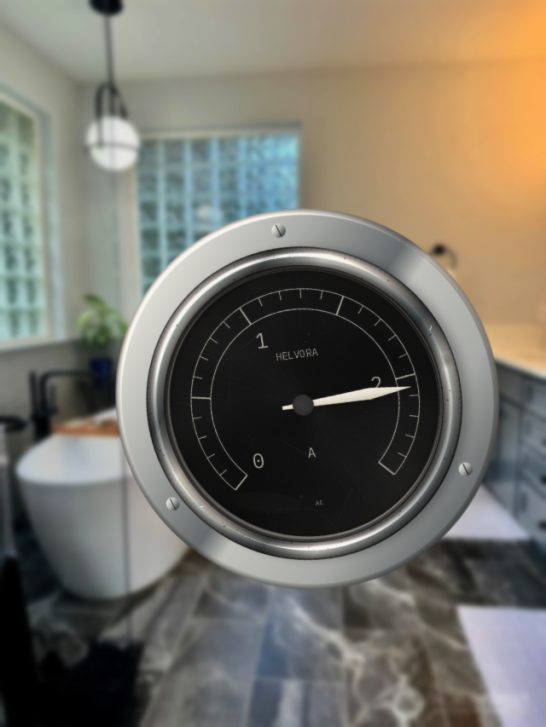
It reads 2.05; A
